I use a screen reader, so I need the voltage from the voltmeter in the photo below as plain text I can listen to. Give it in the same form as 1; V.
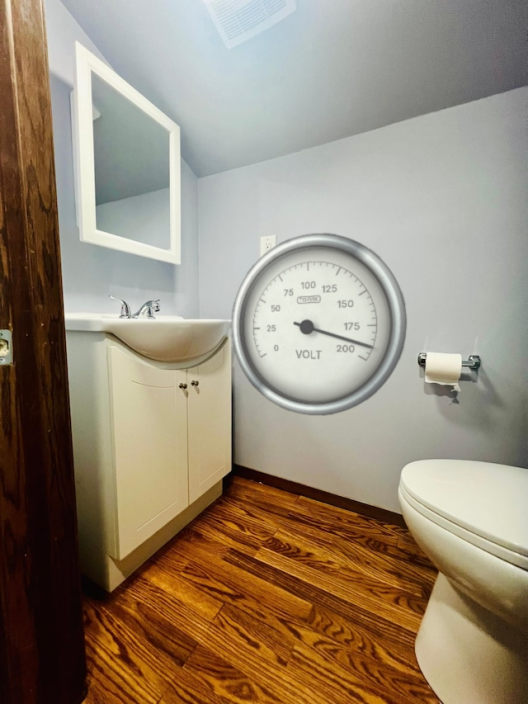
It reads 190; V
